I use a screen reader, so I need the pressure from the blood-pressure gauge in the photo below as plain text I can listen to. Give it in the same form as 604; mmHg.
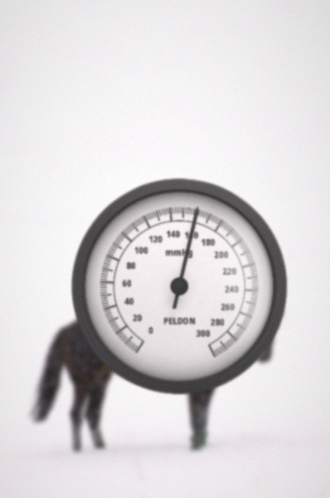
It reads 160; mmHg
